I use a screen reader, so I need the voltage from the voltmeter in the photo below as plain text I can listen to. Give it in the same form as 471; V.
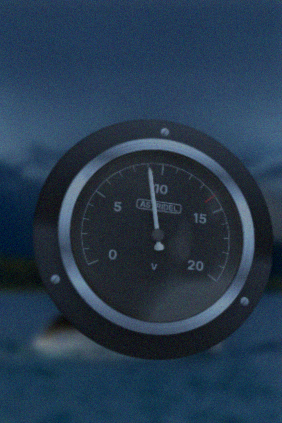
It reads 9; V
